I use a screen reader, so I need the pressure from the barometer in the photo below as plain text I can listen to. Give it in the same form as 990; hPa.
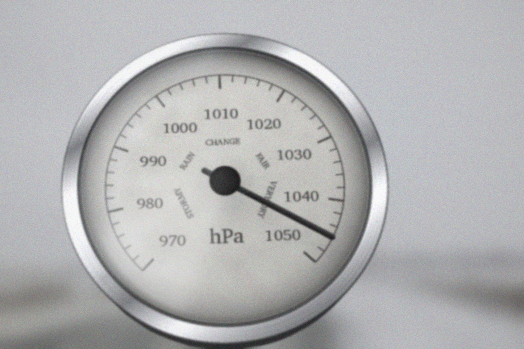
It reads 1046; hPa
